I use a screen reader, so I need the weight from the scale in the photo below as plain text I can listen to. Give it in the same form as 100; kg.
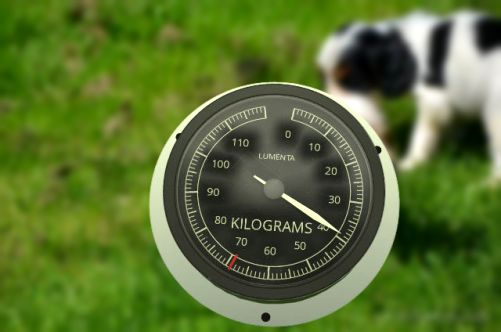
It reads 39; kg
